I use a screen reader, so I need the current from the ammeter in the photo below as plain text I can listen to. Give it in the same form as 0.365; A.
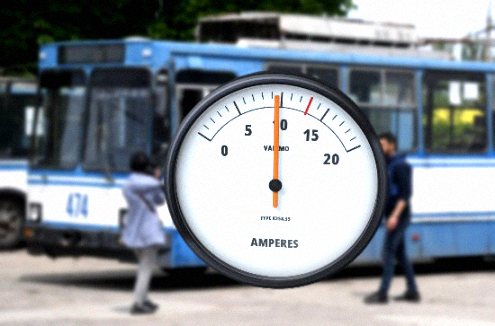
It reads 9.5; A
